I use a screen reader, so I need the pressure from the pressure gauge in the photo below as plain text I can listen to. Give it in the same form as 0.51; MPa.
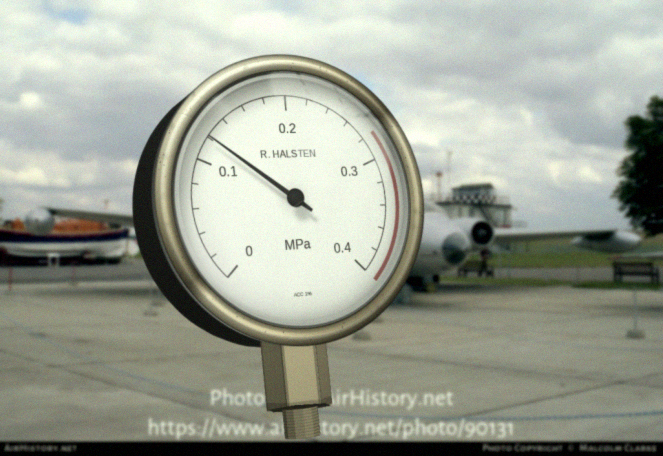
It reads 0.12; MPa
